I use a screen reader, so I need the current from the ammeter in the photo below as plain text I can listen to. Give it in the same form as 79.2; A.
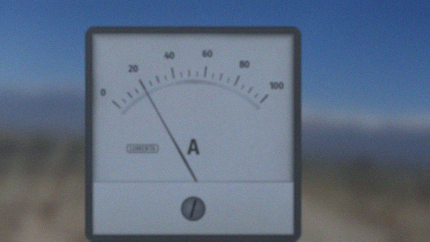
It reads 20; A
